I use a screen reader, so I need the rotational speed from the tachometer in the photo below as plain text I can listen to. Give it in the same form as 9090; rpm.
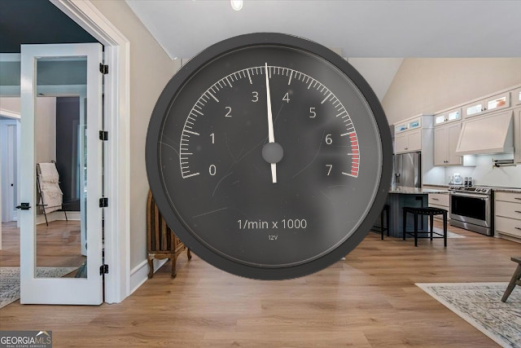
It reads 3400; rpm
